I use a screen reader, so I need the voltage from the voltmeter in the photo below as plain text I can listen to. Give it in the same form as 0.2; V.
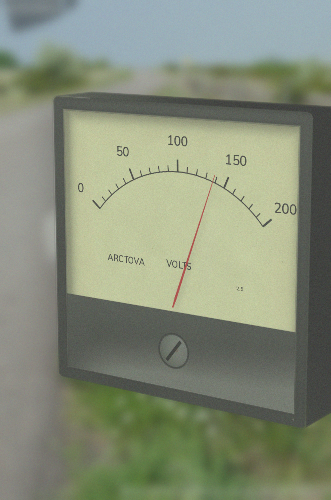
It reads 140; V
